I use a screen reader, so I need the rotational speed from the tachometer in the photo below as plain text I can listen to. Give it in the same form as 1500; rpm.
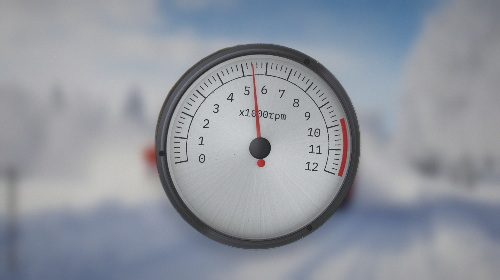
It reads 5400; rpm
